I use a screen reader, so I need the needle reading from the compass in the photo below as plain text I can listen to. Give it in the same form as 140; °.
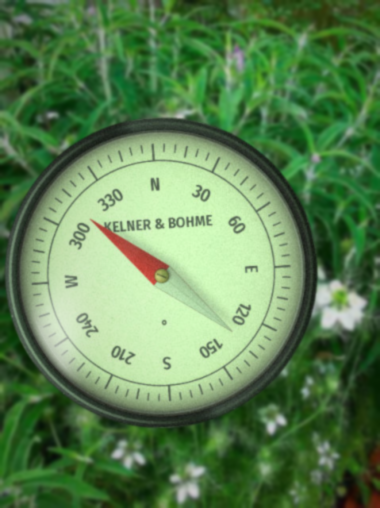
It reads 312.5; °
